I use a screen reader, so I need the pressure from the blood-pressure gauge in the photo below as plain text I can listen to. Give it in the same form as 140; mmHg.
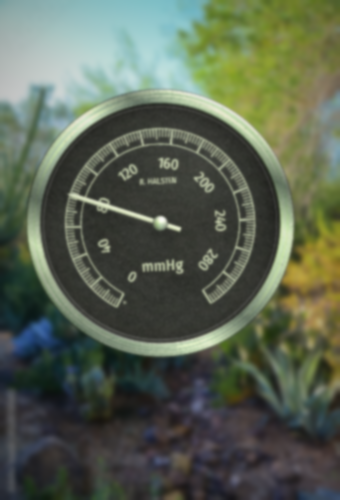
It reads 80; mmHg
